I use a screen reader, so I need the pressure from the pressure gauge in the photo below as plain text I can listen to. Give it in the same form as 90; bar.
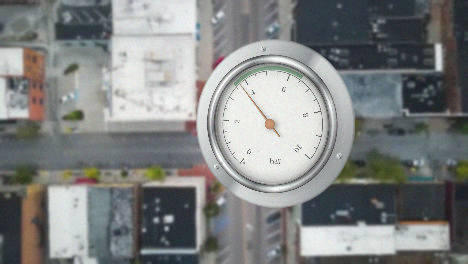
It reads 3.75; bar
